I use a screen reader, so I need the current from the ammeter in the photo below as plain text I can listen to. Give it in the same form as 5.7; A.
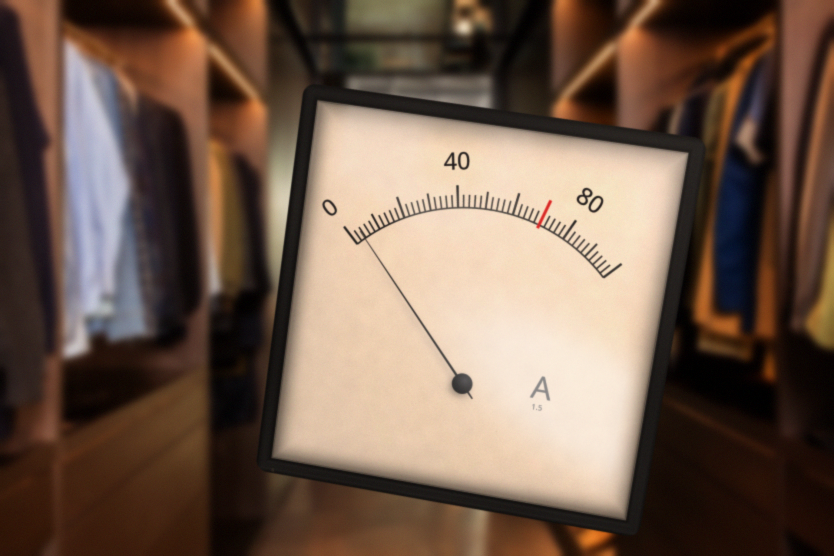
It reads 4; A
